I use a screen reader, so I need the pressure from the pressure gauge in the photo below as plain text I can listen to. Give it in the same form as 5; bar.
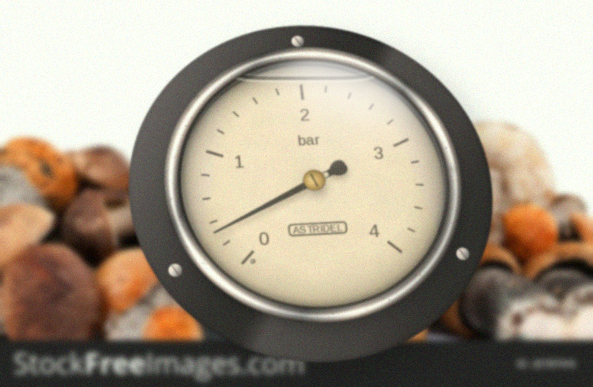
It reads 0.3; bar
